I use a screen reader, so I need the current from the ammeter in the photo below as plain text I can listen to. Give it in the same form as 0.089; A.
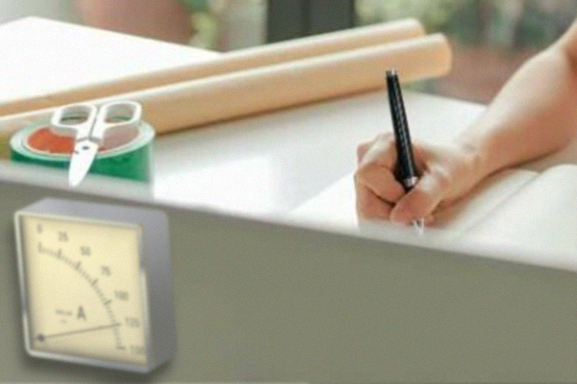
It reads 125; A
